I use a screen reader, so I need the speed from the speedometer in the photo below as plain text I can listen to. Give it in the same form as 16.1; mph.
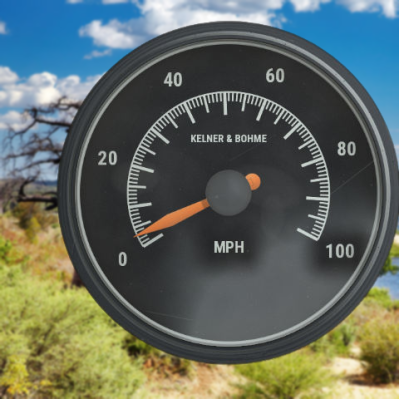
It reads 3; mph
